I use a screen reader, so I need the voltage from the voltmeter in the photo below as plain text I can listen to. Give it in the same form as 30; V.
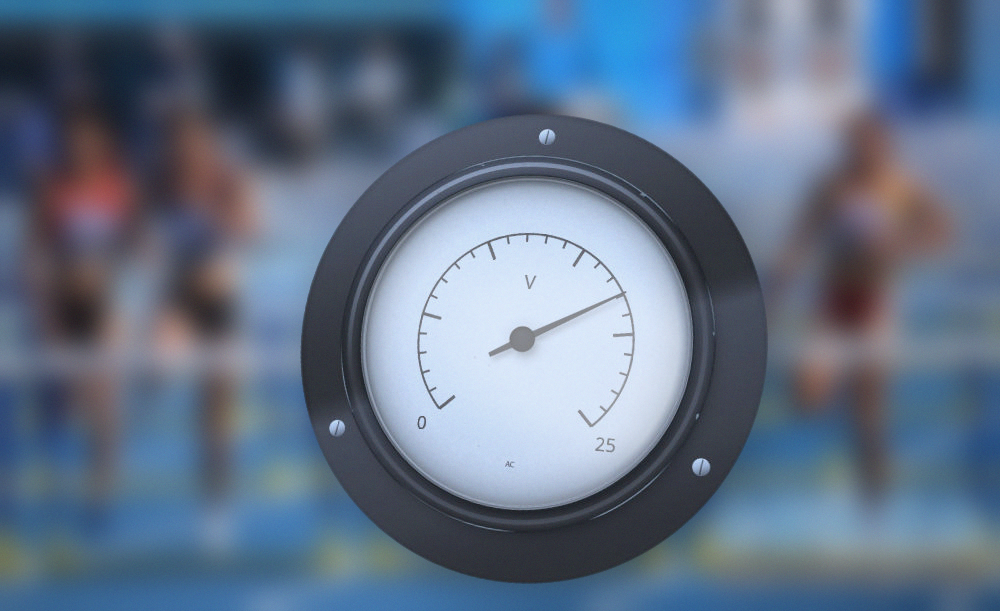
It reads 18; V
